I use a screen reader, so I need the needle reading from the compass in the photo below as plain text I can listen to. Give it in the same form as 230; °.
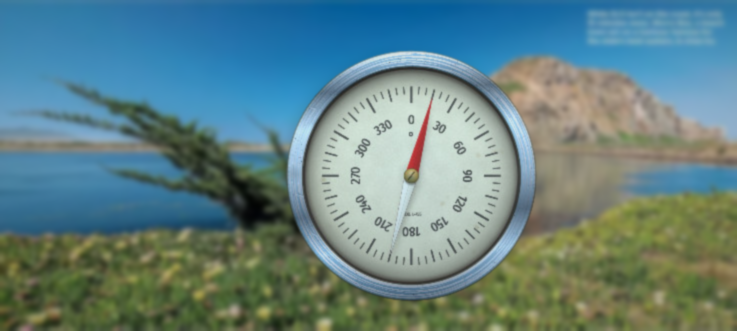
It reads 15; °
